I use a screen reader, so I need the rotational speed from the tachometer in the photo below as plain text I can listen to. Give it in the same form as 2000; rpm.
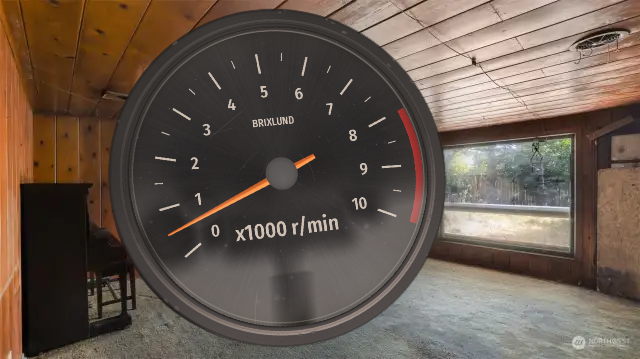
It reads 500; rpm
